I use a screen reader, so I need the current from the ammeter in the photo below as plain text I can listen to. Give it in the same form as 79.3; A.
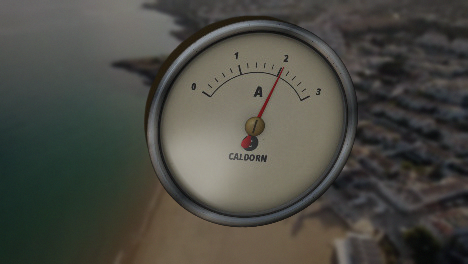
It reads 2; A
